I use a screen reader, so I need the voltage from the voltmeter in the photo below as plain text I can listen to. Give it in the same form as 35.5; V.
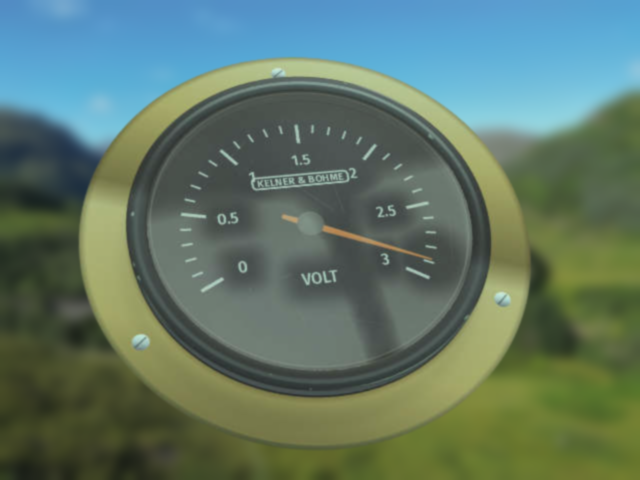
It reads 2.9; V
